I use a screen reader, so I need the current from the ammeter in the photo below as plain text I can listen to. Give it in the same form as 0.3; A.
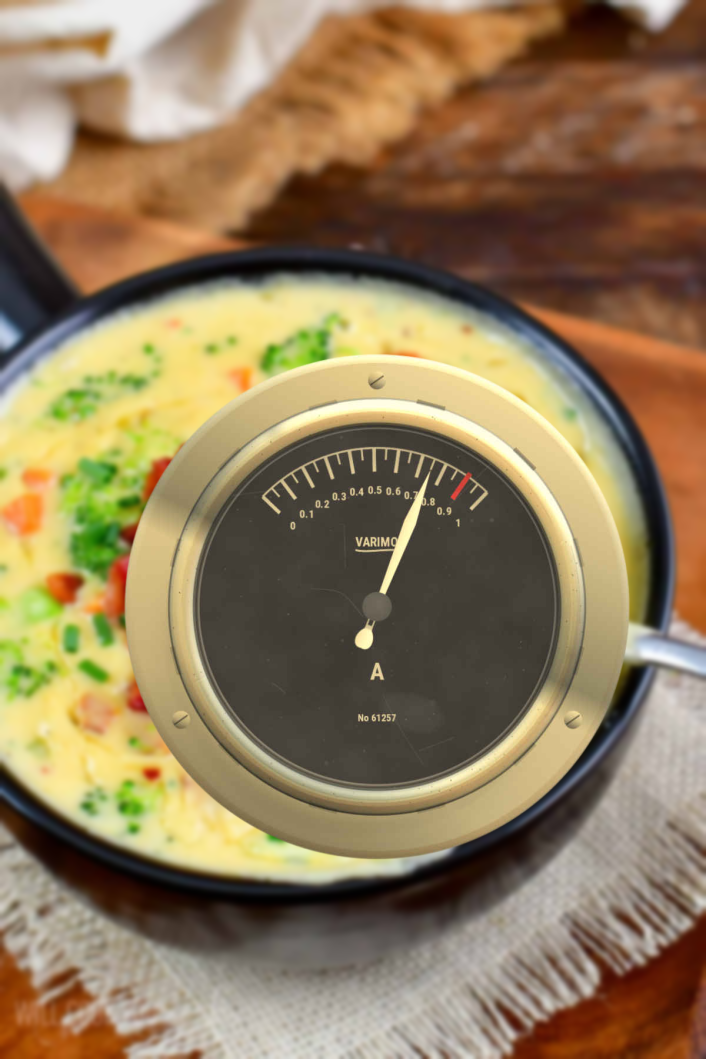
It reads 0.75; A
